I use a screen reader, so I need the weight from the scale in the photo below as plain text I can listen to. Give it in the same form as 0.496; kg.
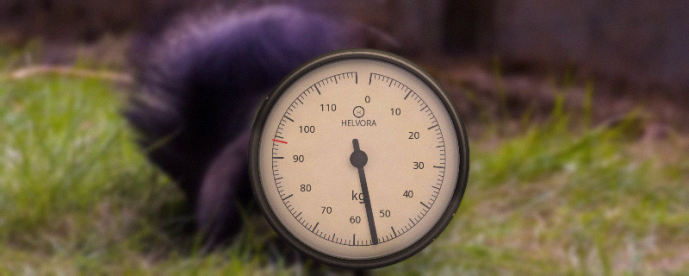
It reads 55; kg
